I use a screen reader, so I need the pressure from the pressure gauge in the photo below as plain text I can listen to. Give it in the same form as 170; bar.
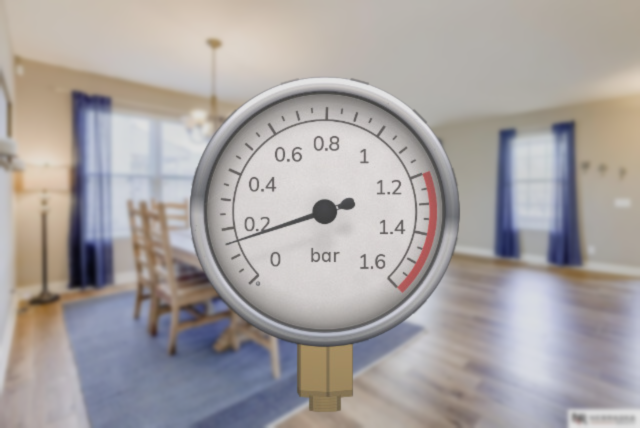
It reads 0.15; bar
